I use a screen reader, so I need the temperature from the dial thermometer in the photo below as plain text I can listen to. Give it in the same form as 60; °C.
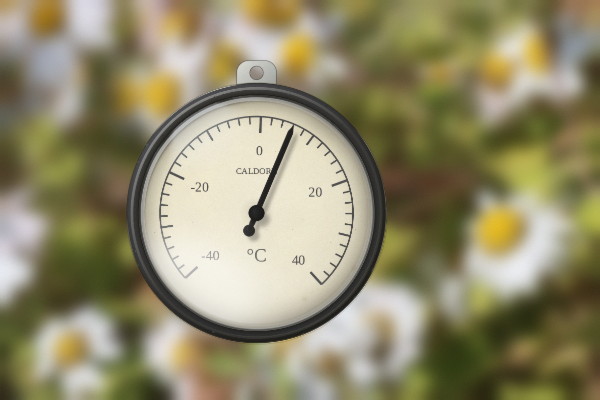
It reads 6; °C
